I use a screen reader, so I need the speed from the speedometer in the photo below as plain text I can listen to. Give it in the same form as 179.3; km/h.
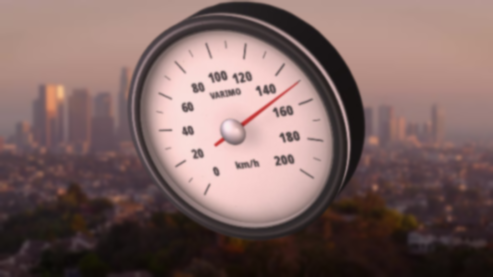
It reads 150; km/h
